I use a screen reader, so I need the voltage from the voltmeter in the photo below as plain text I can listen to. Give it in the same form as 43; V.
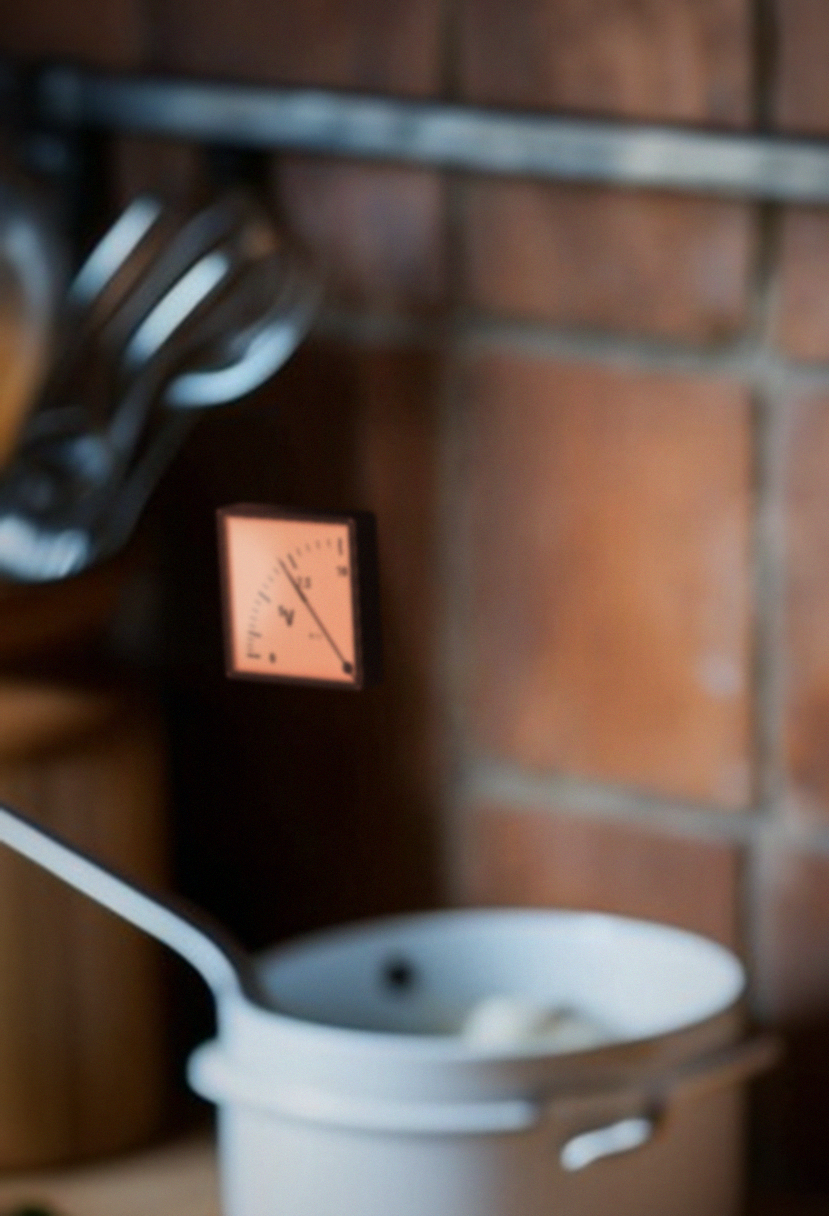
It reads 7; V
